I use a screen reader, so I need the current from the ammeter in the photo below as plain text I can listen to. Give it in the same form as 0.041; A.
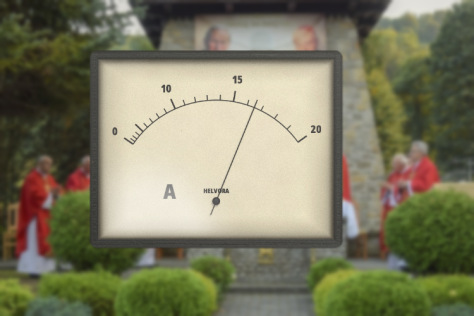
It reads 16.5; A
